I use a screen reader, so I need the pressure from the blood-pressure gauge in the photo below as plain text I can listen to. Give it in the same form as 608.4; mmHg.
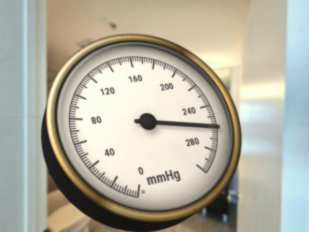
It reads 260; mmHg
